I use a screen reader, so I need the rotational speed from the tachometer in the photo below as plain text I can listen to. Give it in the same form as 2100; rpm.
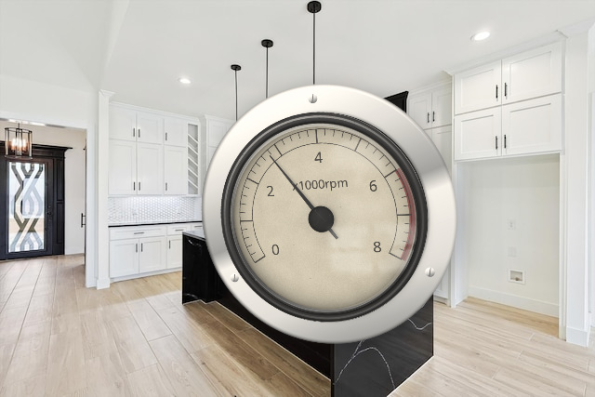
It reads 2800; rpm
